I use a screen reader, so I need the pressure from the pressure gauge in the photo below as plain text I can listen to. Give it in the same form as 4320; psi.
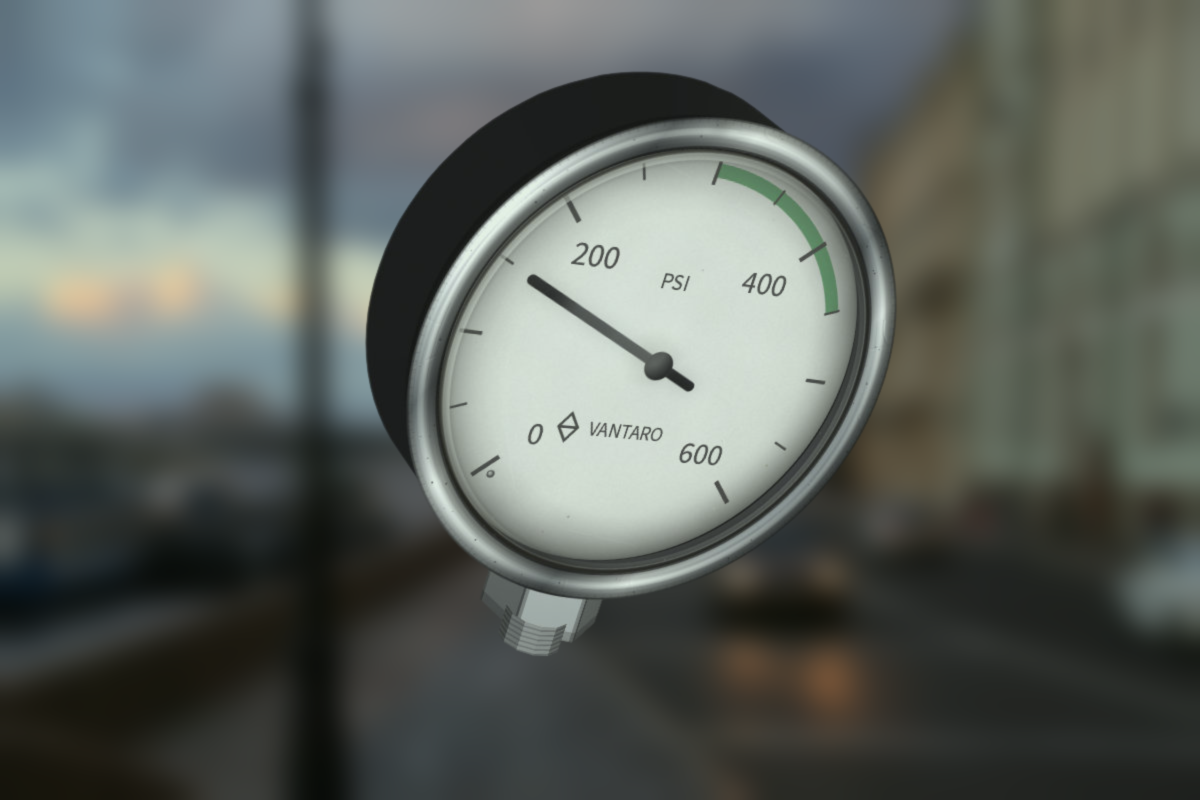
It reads 150; psi
